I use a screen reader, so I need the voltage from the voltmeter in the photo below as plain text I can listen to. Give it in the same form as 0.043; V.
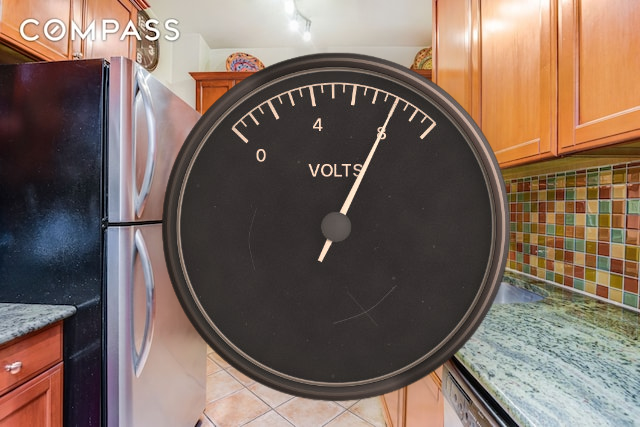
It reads 8; V
